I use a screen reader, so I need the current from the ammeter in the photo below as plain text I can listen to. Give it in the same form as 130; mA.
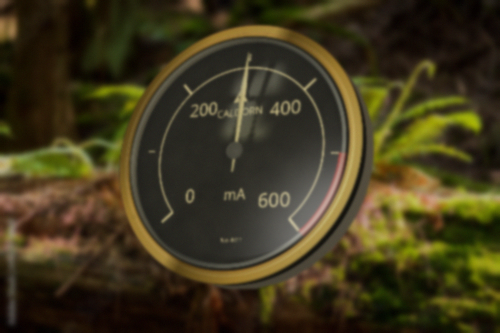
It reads 300; mA
